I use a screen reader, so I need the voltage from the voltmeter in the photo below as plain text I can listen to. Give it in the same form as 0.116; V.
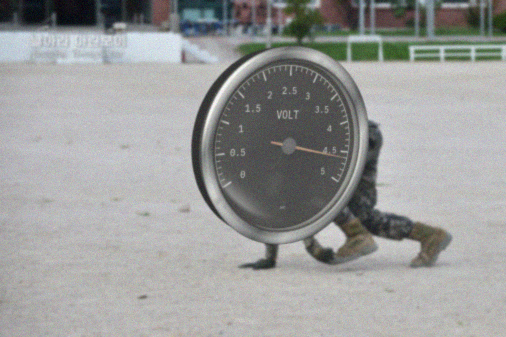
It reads 4.6; V
